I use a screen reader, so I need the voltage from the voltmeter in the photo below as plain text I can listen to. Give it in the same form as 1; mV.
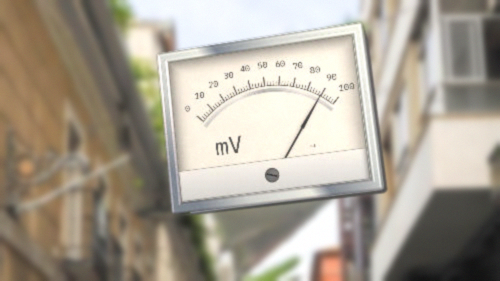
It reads 90; mV
